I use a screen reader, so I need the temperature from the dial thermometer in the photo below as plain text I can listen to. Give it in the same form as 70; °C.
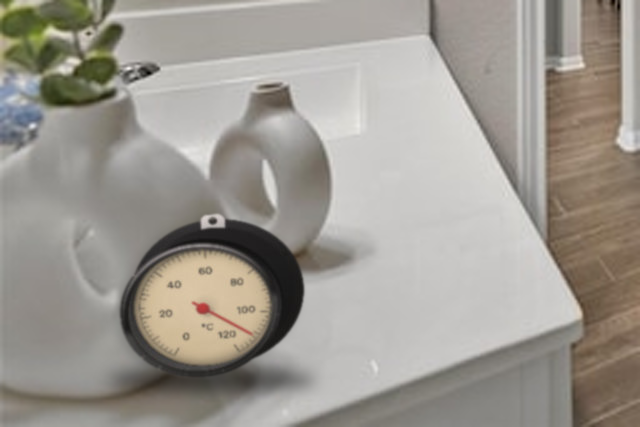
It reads 110; °C
